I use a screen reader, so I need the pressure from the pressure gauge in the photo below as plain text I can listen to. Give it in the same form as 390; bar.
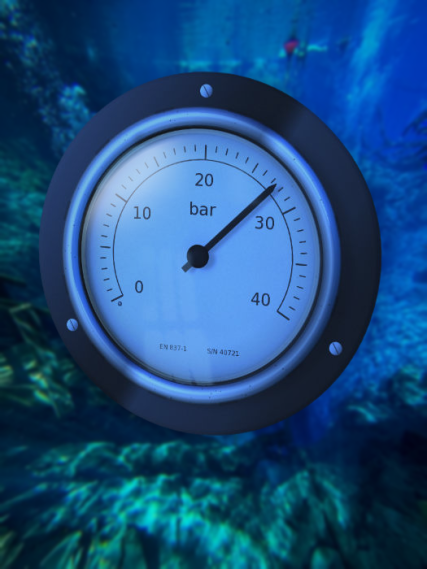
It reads 27.5; bar
